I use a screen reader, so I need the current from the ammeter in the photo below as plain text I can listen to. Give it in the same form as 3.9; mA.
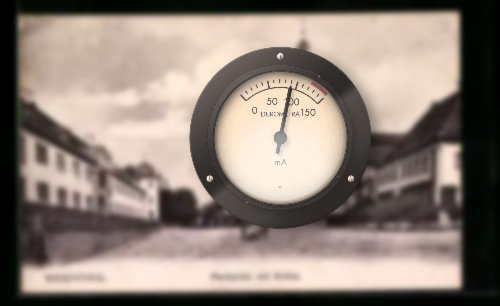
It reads 90; mA
